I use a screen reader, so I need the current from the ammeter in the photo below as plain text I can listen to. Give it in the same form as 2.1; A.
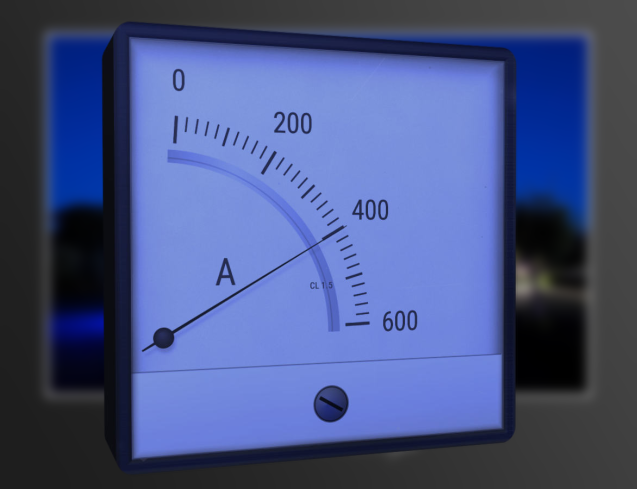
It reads 400; A
